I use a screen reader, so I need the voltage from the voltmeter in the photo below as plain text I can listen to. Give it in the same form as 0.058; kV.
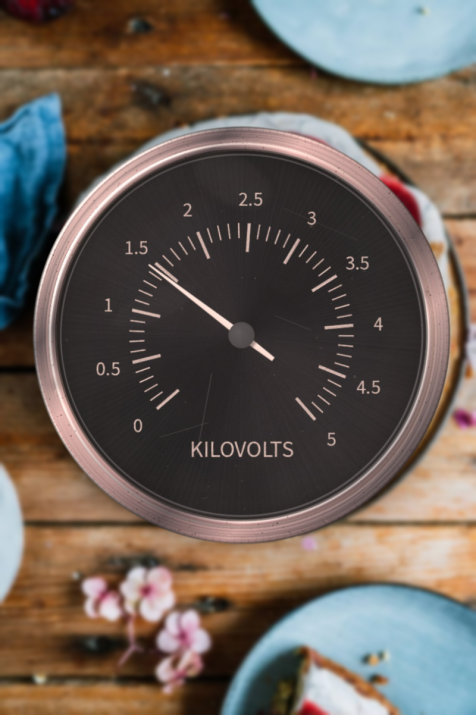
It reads 1.45; kV
